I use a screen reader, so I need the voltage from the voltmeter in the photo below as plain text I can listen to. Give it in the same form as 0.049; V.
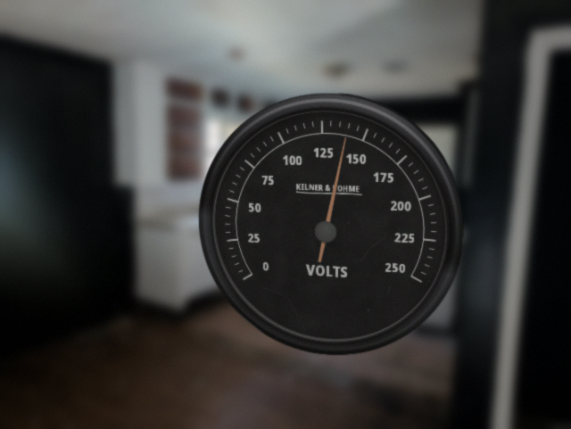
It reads 140; V
